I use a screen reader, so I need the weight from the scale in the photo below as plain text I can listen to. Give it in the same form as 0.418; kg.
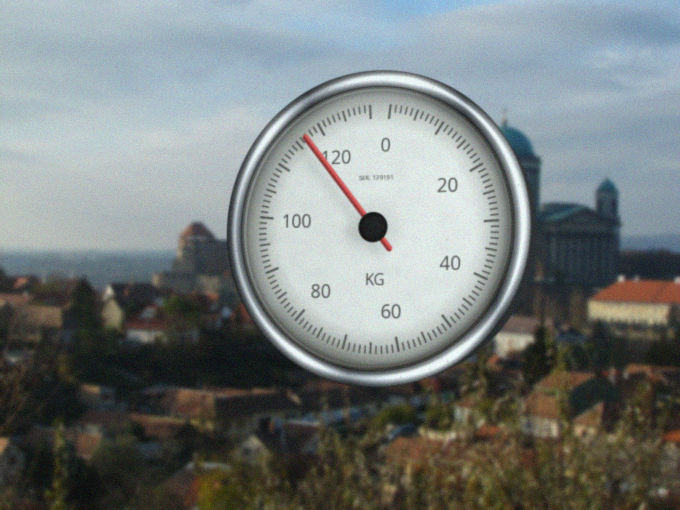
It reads 117; kg
